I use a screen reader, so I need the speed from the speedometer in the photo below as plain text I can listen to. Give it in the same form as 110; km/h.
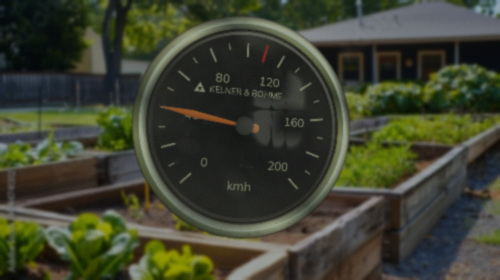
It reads 40; km/h
